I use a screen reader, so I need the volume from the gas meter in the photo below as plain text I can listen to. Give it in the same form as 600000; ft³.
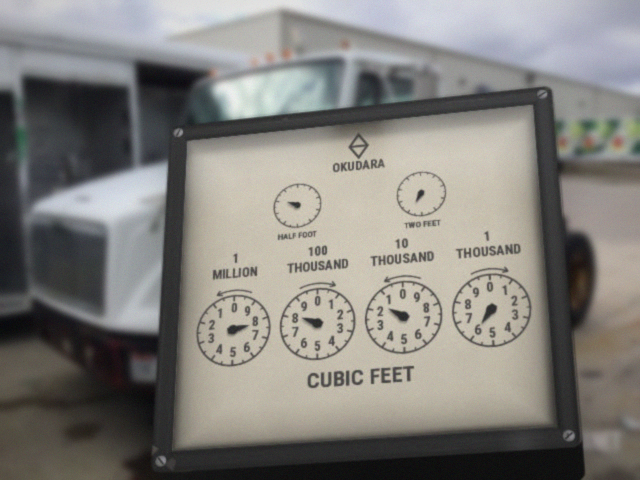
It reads 781600; ft³
